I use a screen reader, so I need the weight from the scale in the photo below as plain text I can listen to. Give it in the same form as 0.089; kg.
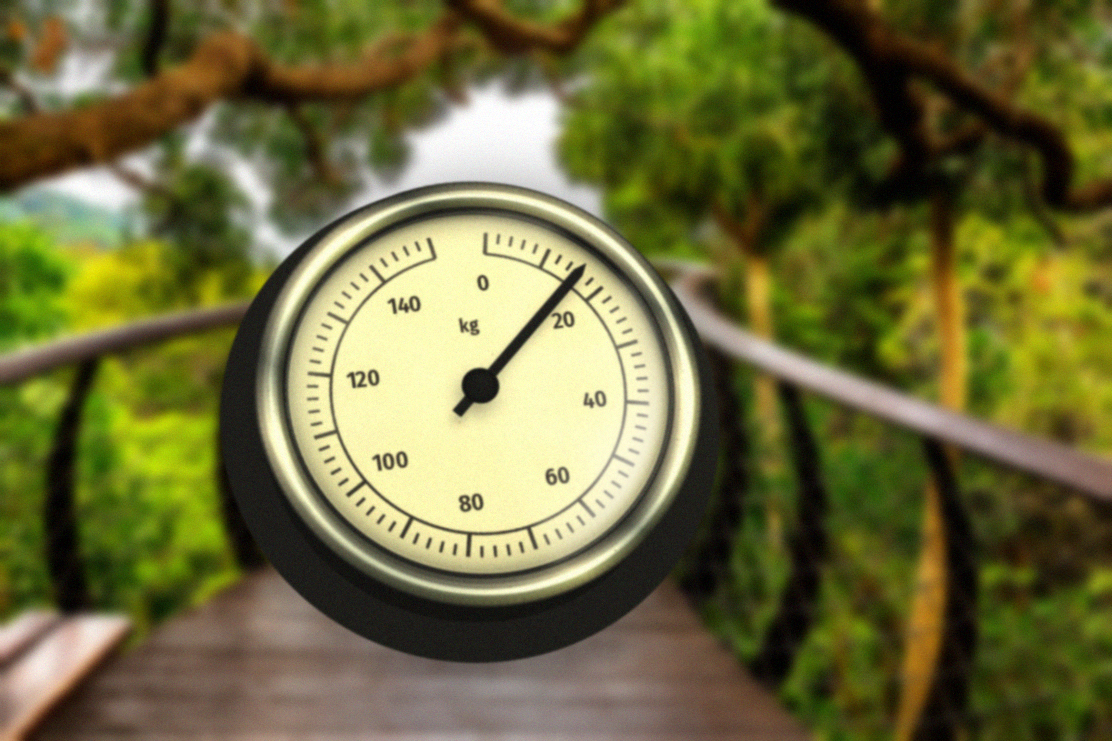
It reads 16; kg
